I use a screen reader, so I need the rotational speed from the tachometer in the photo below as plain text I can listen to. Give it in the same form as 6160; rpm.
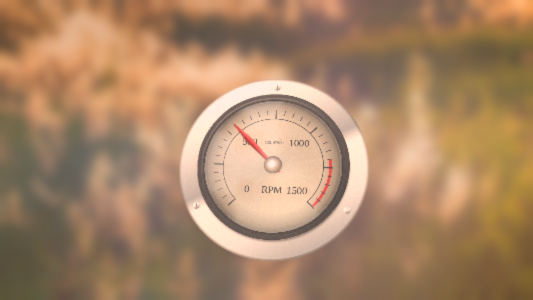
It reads 500; rpm
